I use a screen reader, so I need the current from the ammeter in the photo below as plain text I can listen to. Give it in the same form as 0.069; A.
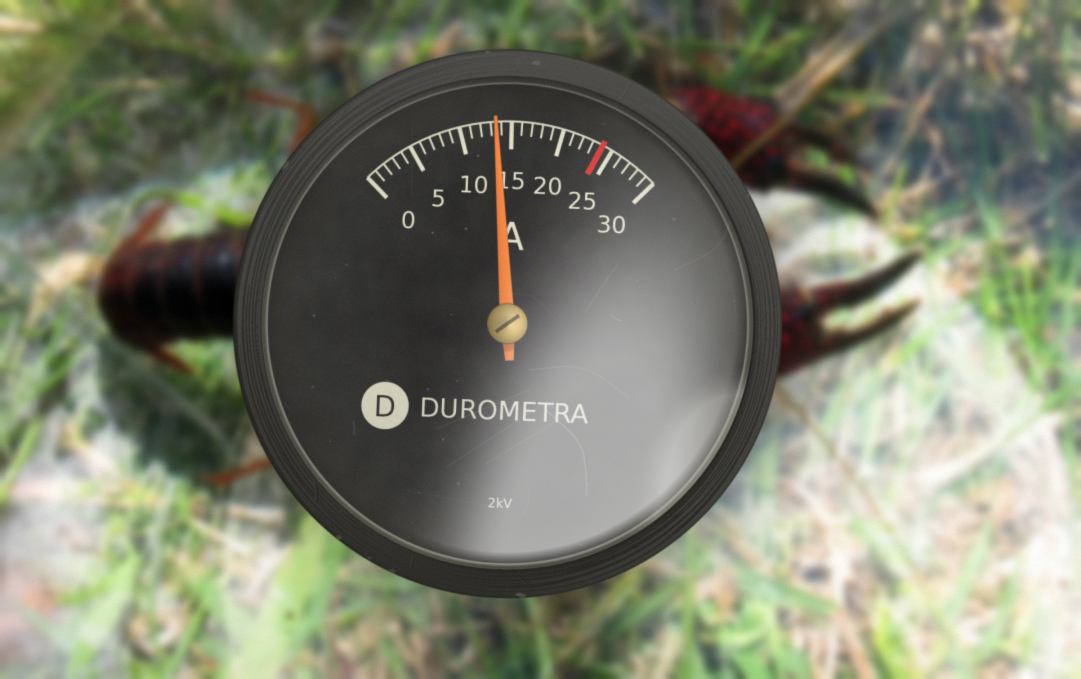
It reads 13.5; A
